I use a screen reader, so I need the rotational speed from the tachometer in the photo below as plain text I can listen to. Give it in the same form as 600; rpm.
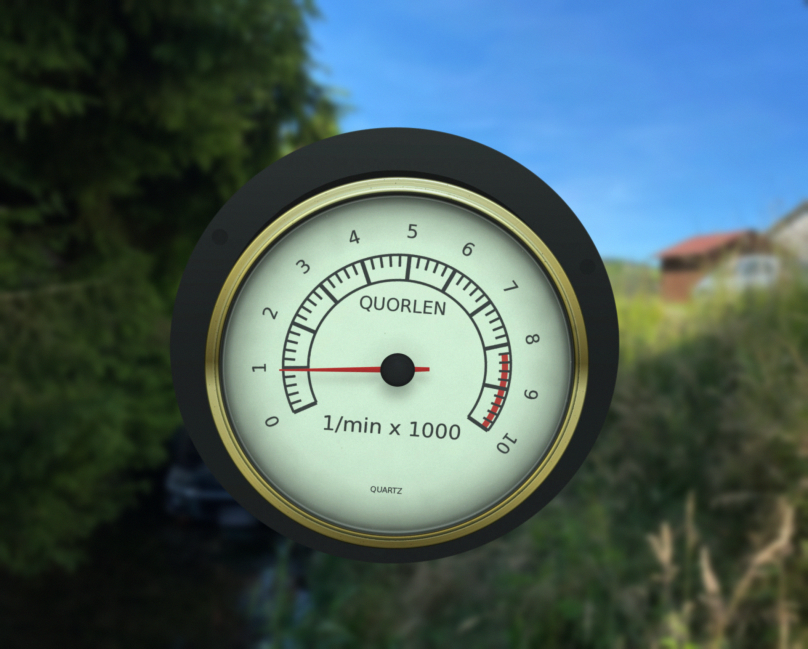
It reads 1000; rpm
